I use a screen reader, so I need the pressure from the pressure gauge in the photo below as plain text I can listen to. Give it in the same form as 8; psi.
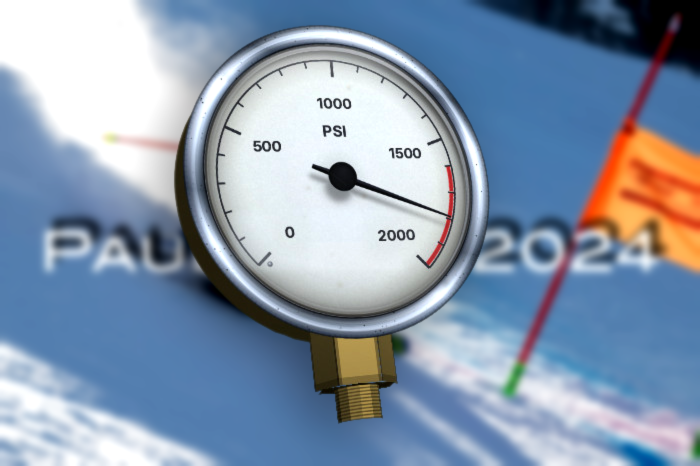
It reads 1800; psi
